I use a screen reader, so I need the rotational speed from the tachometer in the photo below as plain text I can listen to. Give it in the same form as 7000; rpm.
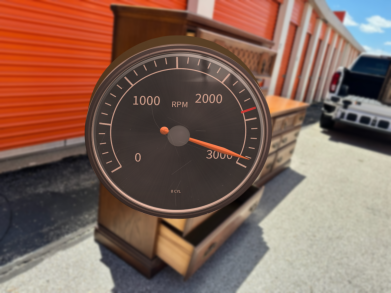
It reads 2900; rpm
